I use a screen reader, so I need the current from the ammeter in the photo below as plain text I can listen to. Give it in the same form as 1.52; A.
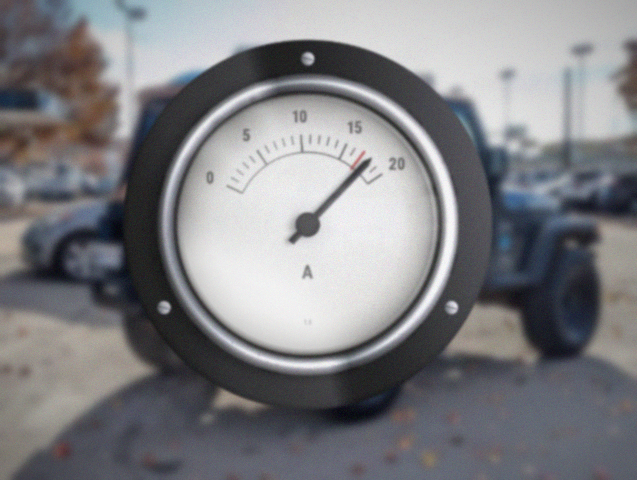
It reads 18; A
